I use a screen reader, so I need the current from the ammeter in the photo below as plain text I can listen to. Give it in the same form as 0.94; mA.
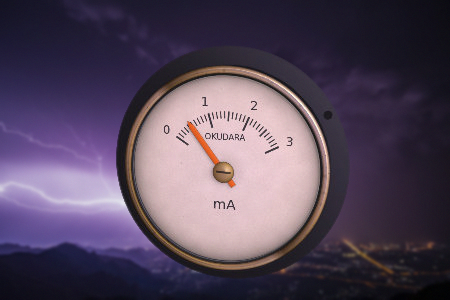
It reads 0.5; mA
